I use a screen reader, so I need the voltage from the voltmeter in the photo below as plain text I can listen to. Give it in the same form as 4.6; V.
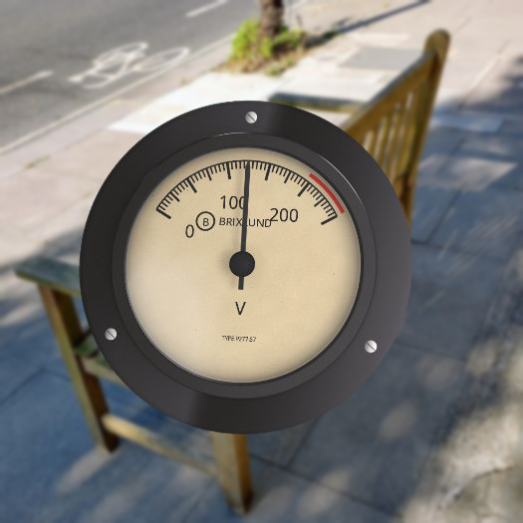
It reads 125; V
